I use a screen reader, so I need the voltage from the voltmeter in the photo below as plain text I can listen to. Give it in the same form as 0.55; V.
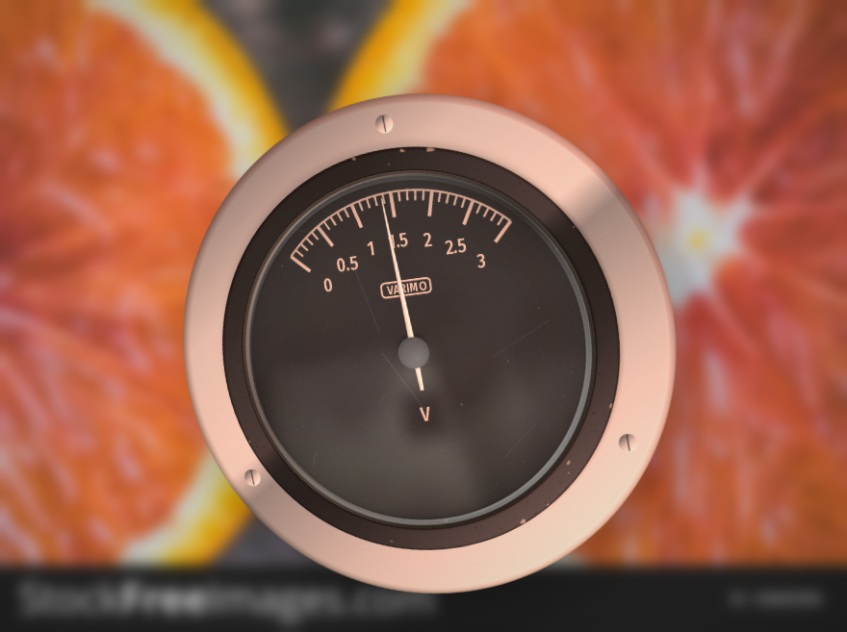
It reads 1.4; V
